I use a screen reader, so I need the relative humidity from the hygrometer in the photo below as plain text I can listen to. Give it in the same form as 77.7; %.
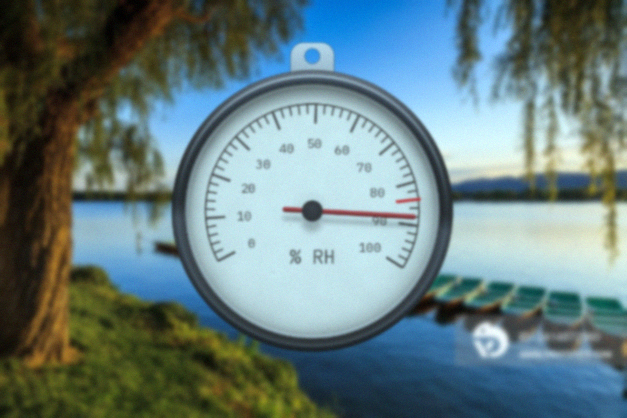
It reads 88; %
